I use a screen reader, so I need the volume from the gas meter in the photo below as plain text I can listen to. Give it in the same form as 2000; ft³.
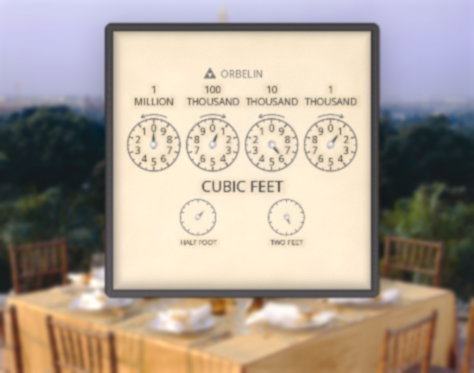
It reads 6100; ft³
